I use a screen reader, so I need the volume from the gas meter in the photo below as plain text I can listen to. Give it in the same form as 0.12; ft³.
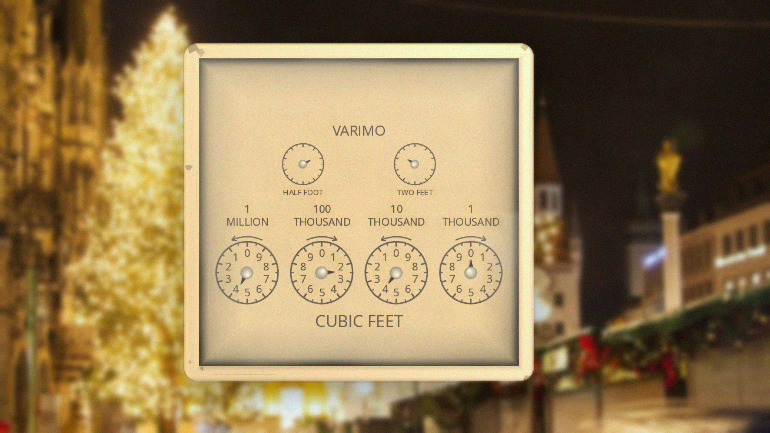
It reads 424000; ft³
